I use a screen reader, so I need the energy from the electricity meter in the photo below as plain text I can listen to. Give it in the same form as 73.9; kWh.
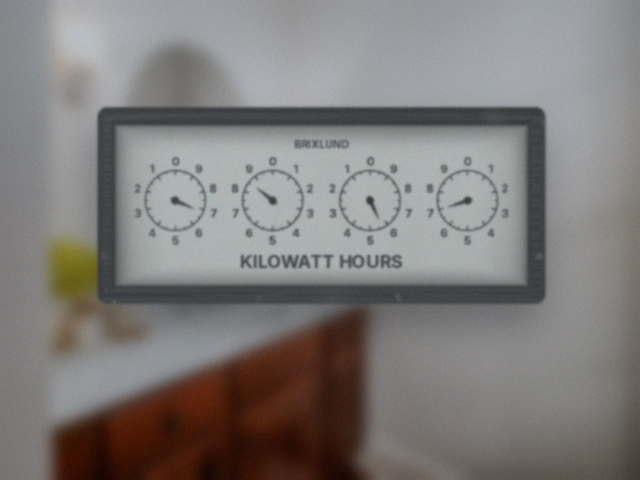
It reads 6857; kWh
